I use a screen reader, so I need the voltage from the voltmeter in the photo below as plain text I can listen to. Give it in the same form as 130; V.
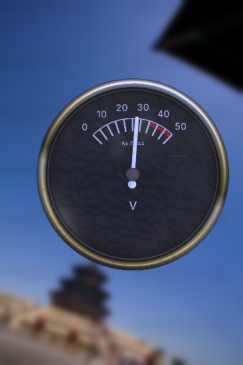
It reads 27.5; V
